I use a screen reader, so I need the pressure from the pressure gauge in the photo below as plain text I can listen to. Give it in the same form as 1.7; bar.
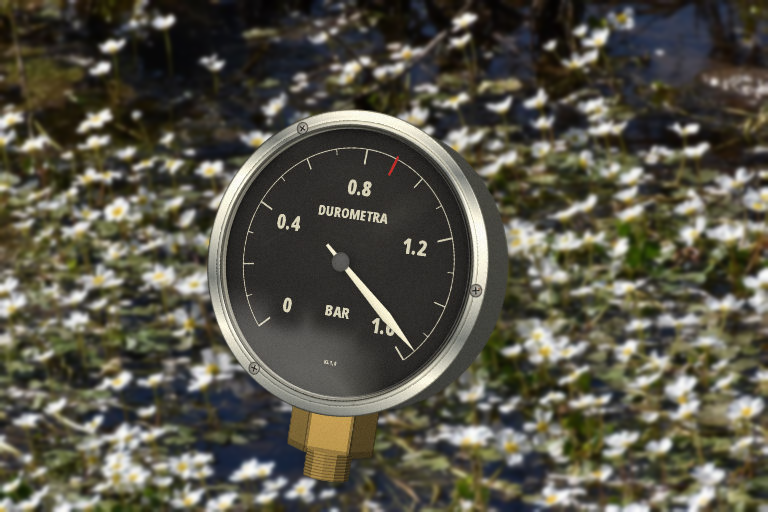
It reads 1.55; bar
